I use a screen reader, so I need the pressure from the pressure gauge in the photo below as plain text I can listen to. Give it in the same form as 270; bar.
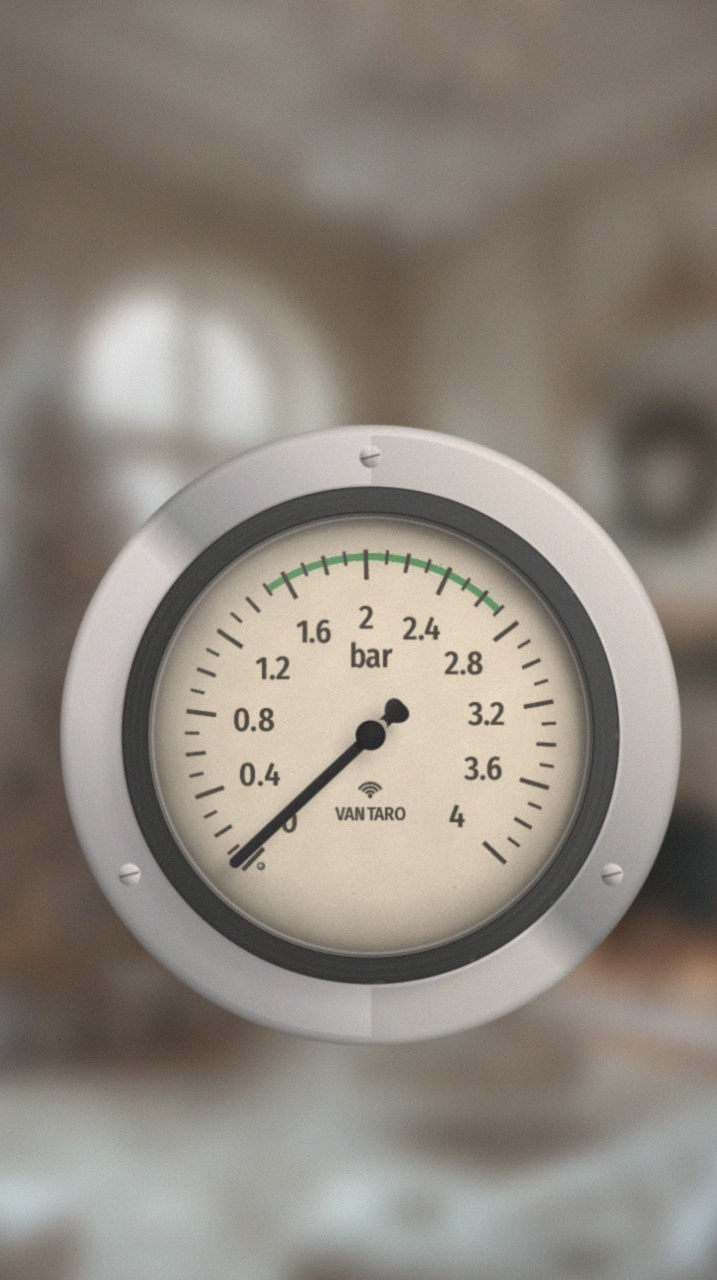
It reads 0.05; bar
